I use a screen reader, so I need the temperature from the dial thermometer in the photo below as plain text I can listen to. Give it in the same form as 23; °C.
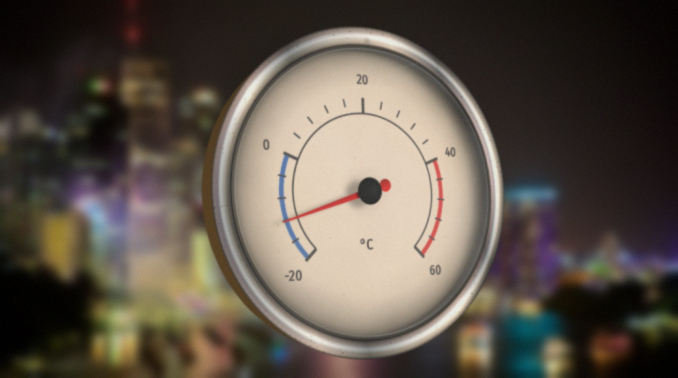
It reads -12; °C
